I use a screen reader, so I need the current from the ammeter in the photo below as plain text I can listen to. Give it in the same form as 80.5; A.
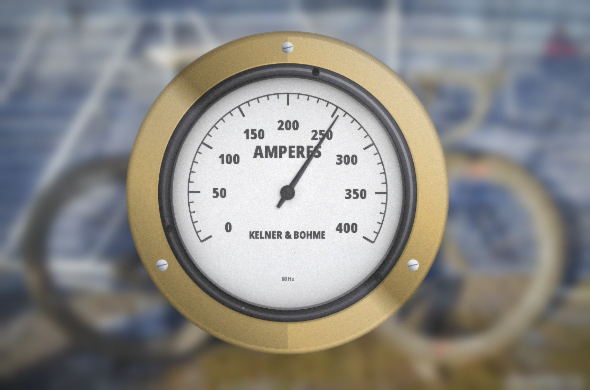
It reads 255; A
